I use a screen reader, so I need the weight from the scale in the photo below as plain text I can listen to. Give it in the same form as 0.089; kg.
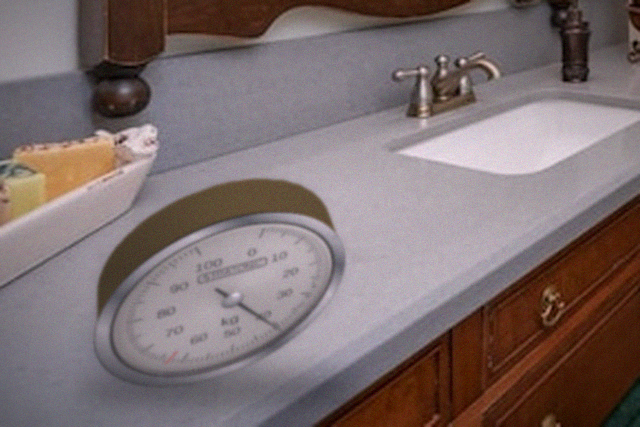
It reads 40; kg
